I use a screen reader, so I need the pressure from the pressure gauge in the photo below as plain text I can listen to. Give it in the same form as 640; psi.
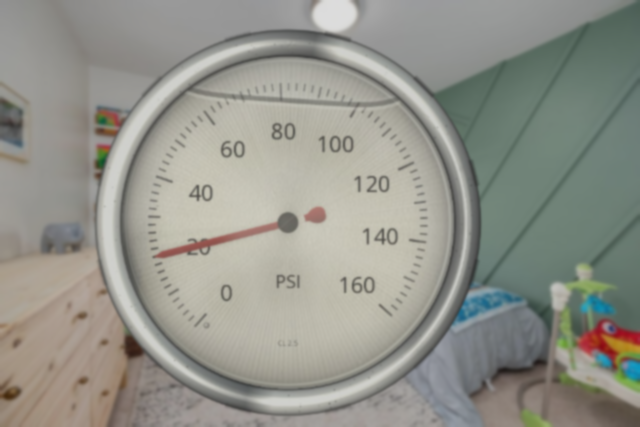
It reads 20; psi
